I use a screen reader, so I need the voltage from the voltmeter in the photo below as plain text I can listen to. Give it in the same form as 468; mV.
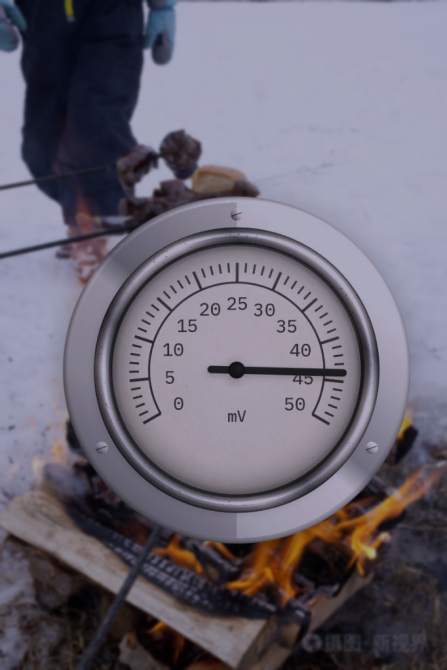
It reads 44; mV
